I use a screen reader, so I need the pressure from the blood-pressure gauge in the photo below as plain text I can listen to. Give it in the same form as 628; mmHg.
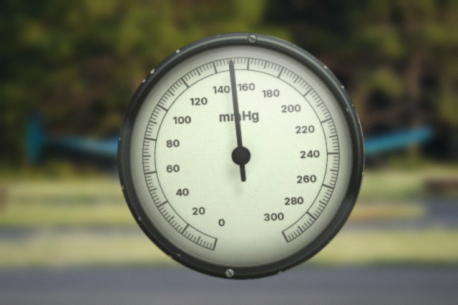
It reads 150; mmHg
